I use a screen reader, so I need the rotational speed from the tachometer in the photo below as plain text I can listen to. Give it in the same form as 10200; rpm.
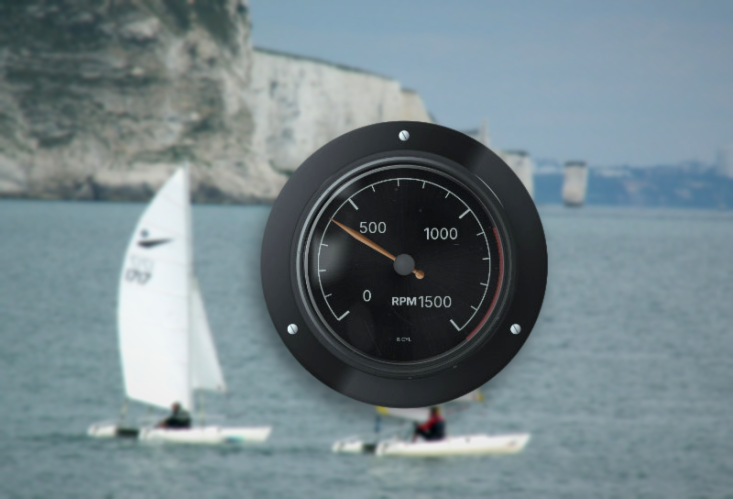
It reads 400; rpm
